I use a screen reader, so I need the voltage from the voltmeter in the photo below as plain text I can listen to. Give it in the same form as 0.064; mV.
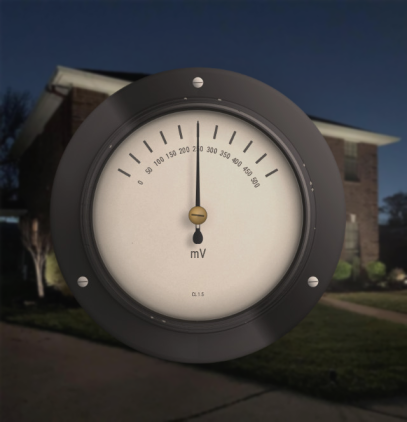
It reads 250; mV
